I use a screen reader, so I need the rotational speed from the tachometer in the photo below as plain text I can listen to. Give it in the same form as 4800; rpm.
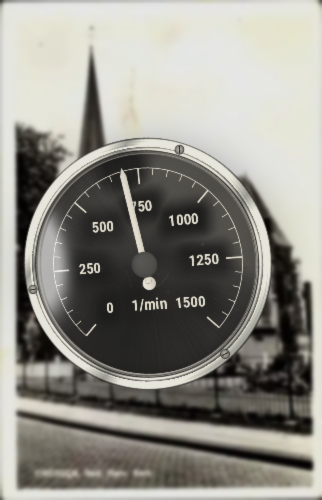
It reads 700; rpm
